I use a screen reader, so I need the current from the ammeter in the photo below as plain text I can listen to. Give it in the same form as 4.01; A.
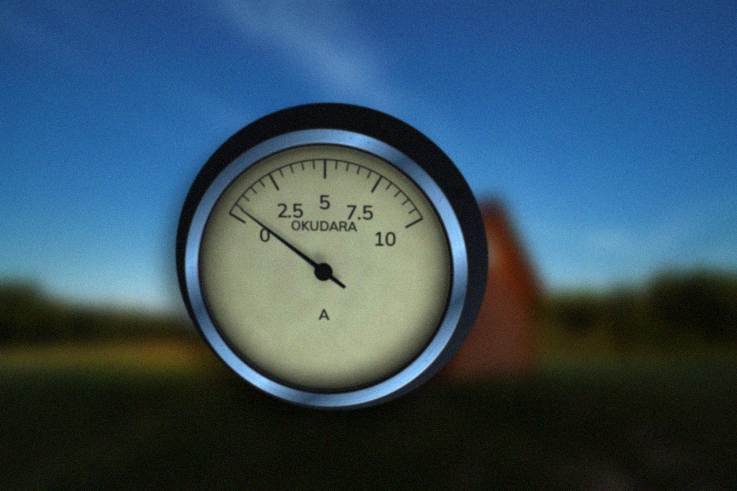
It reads 0.5; A
